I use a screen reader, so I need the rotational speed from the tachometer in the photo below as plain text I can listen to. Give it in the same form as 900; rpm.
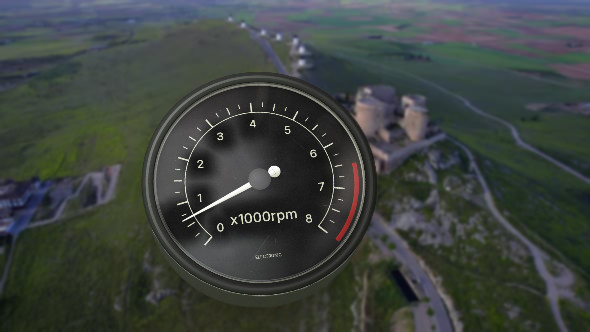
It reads 625; rpm
